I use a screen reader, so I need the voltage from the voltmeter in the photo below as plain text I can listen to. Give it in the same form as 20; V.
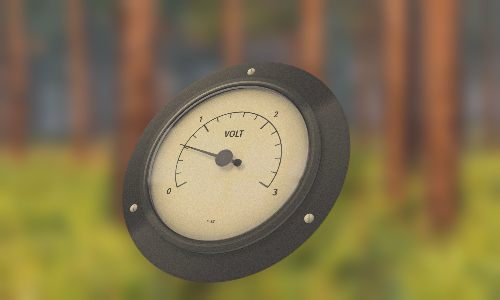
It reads 0.6; V
